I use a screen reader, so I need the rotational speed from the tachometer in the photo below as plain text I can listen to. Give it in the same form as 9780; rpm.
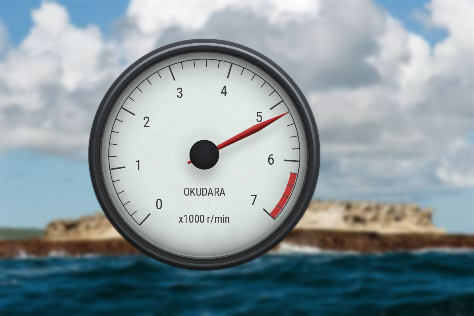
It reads 5200; rpm
